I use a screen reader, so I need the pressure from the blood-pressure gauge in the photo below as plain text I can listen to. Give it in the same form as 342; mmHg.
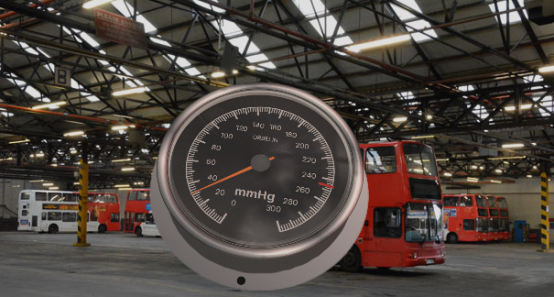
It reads 30; mmHg
